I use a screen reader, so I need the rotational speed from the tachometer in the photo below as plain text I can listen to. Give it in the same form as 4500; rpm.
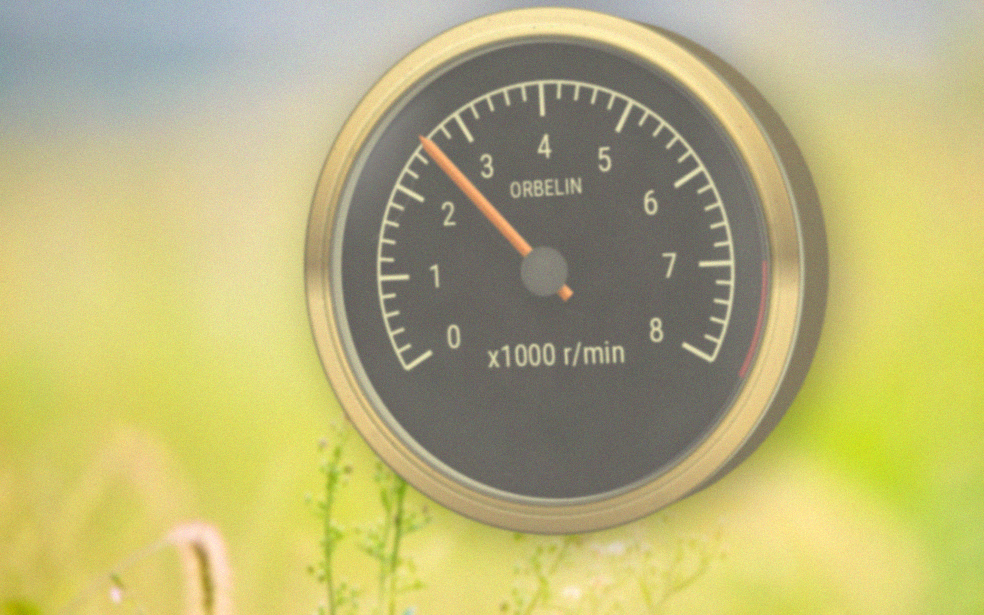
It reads 2600; rpm
